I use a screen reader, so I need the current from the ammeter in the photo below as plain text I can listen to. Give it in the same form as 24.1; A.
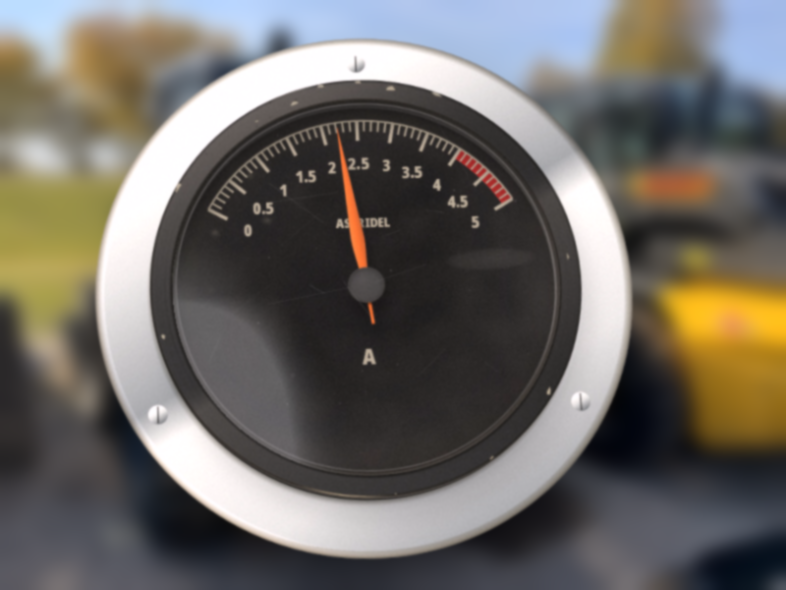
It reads 2.2; A
